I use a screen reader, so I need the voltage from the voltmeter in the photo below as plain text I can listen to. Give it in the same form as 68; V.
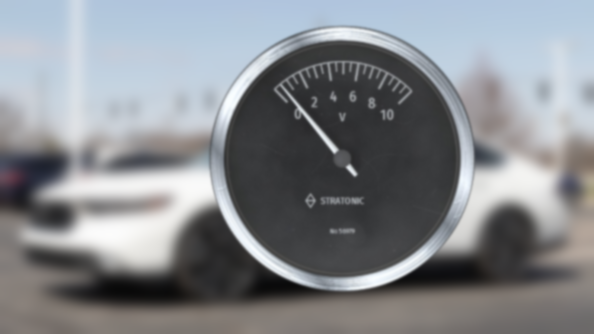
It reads 0.5; V
